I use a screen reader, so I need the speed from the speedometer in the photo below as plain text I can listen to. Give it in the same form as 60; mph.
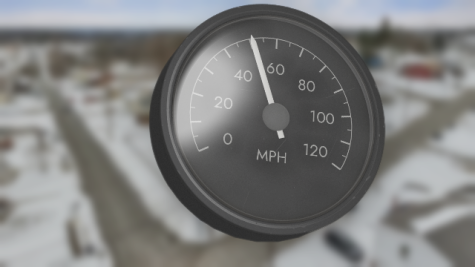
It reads 50; mph
